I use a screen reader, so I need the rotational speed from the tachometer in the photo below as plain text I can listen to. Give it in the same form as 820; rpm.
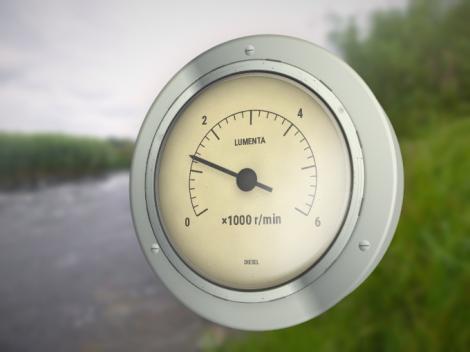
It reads 1300; rpm
